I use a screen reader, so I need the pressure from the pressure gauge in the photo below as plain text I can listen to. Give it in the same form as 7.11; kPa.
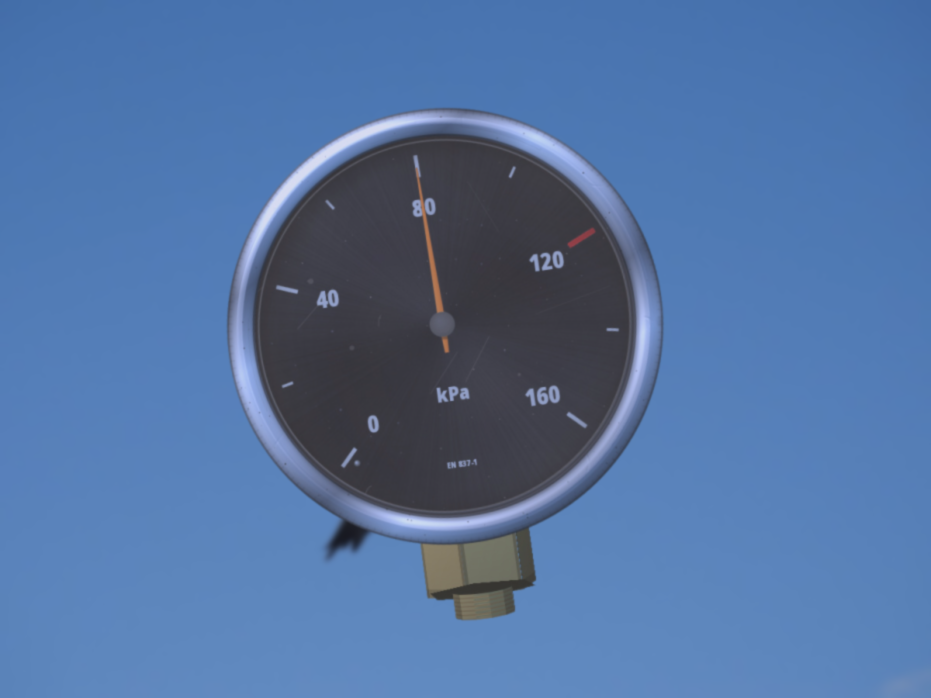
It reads 80; kPa
